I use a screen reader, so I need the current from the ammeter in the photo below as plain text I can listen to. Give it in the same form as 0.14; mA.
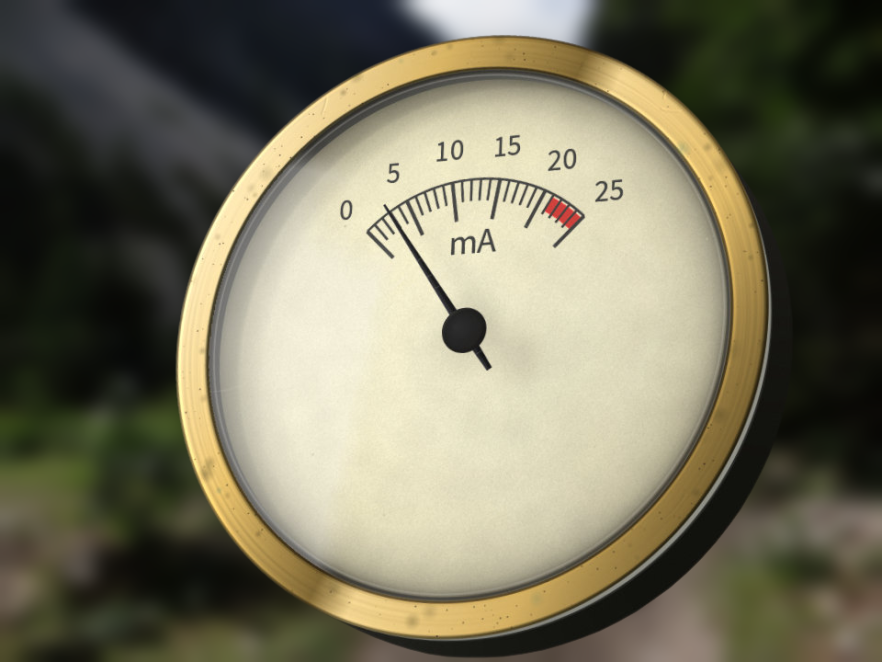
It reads 3; mA
